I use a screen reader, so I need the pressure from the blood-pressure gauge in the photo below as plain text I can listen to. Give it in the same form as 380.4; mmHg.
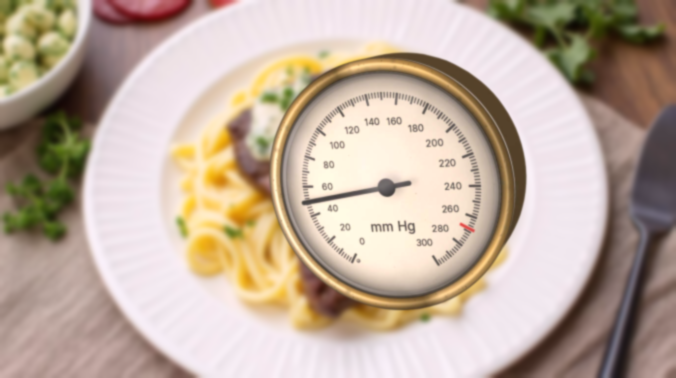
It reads 50; mmHg
